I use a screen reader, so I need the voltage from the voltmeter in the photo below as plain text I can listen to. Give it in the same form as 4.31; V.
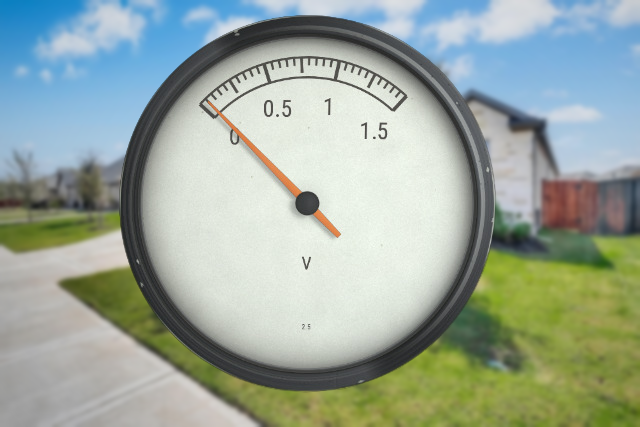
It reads 0.05; V
